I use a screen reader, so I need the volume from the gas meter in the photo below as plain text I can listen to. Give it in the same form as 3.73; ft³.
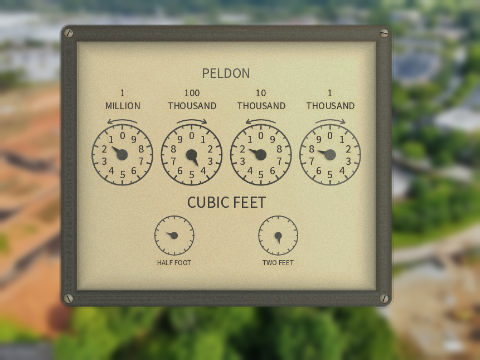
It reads 141800; ft³
